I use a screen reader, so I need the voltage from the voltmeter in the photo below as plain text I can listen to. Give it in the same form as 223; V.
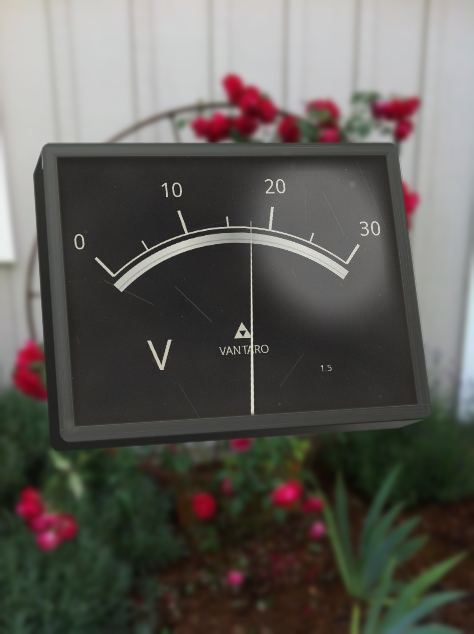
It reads 17.5; V
